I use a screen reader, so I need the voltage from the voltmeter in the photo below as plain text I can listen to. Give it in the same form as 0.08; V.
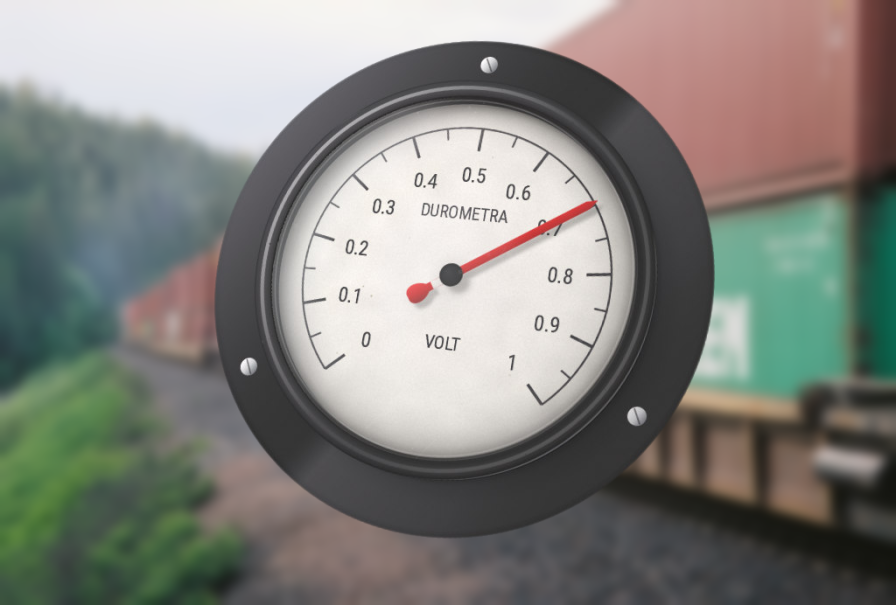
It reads 0.7; V
